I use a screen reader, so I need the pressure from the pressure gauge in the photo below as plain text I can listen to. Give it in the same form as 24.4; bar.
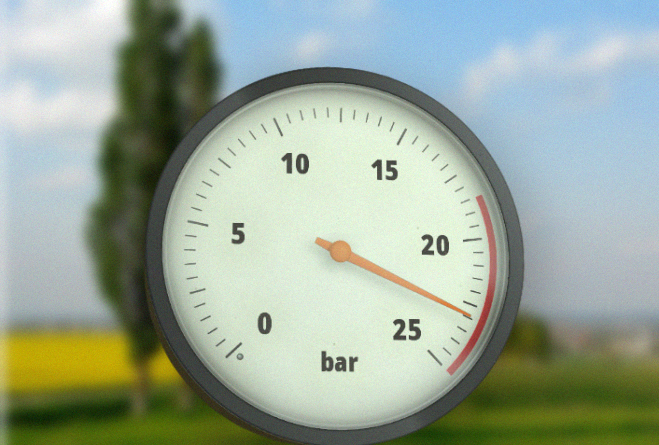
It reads 23; bar
